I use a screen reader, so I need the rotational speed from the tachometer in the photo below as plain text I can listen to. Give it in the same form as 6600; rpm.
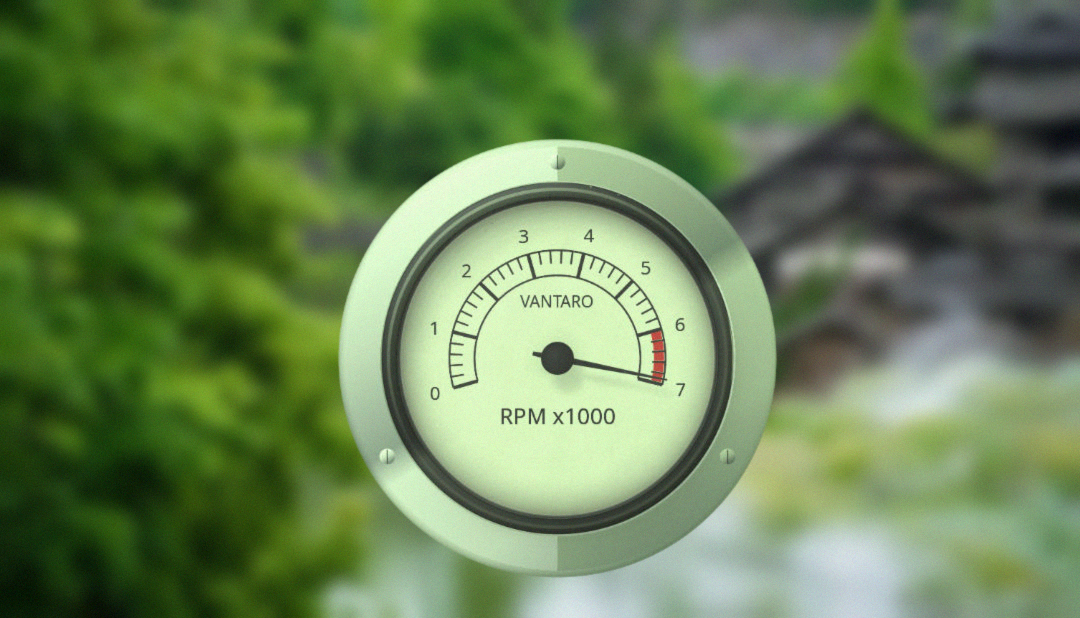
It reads 6900; rpm
